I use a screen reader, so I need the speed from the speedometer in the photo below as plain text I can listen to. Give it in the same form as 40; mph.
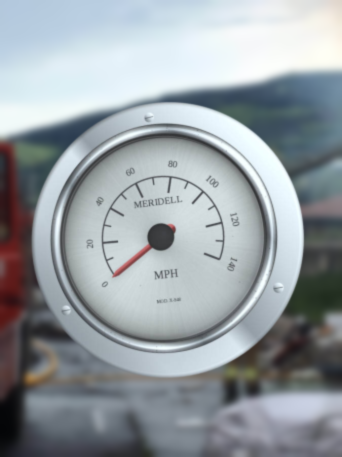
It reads 0; mph
